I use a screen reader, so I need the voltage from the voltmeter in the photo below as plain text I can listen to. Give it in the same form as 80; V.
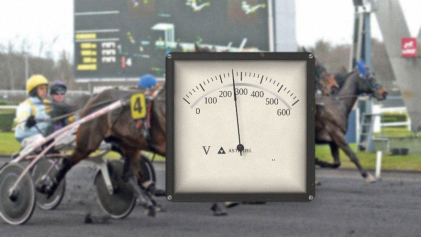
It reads 260; V
